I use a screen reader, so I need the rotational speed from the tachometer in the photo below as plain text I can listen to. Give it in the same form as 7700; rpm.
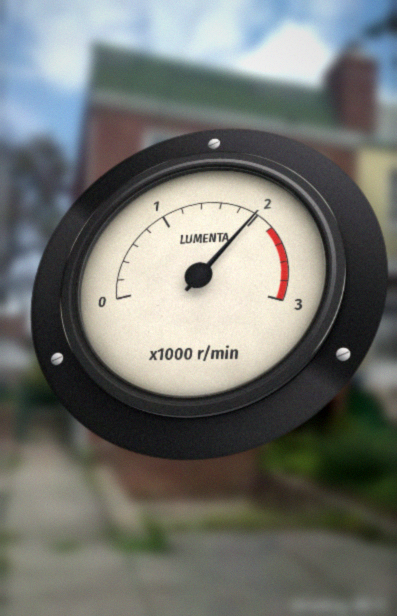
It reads 2000; rpm
